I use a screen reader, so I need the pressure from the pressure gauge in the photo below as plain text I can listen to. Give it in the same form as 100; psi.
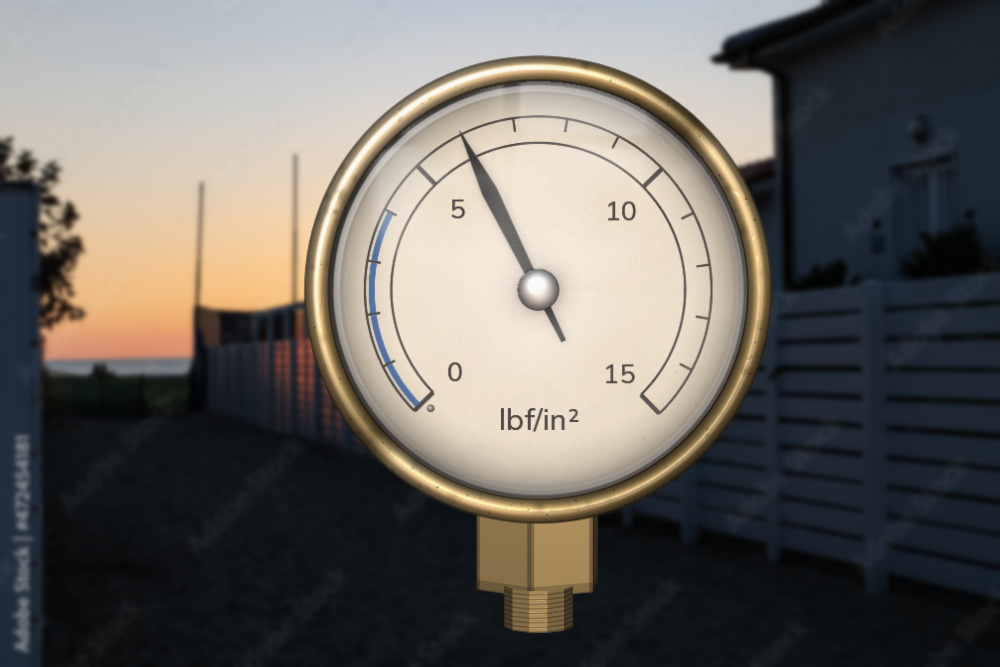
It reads 6; psi
